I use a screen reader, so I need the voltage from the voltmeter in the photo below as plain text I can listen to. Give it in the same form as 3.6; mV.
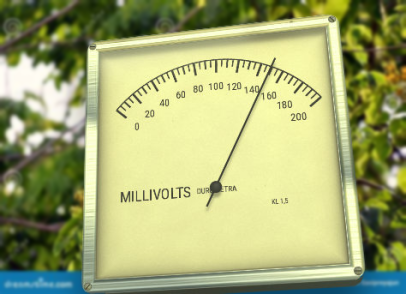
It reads 150; mV
